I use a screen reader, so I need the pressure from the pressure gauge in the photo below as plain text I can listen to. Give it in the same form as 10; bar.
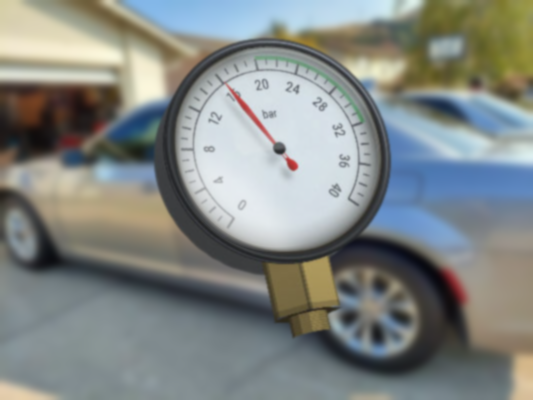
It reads 16; bar
